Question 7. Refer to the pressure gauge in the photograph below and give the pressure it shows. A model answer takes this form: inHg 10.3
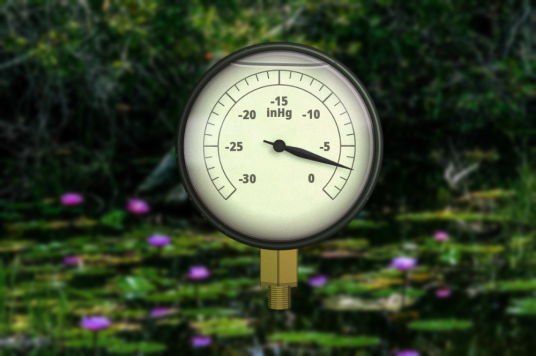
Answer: inHg -3
